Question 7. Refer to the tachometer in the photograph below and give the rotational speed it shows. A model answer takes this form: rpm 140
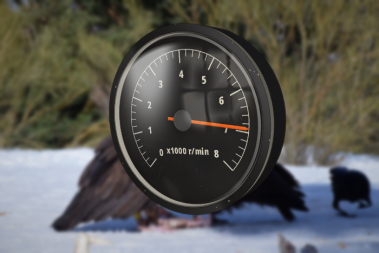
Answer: rpm 6900
